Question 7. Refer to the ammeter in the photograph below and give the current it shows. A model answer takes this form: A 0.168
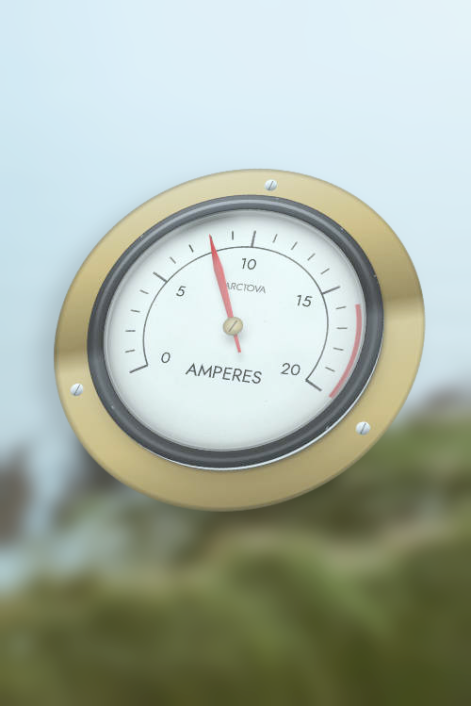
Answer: A 8
